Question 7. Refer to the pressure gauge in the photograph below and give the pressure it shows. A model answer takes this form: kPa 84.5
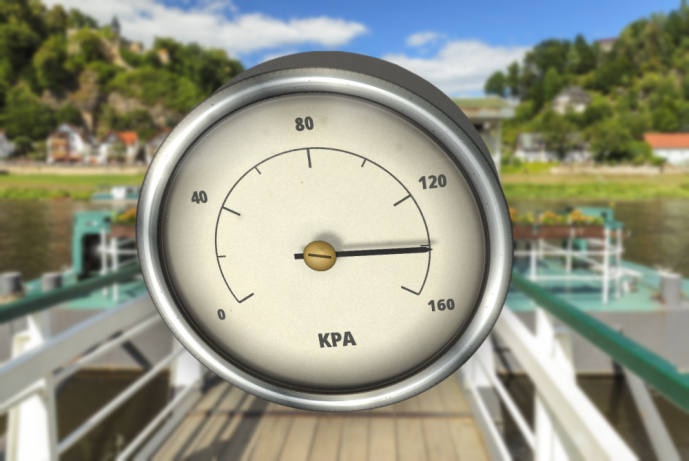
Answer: kPa 140
